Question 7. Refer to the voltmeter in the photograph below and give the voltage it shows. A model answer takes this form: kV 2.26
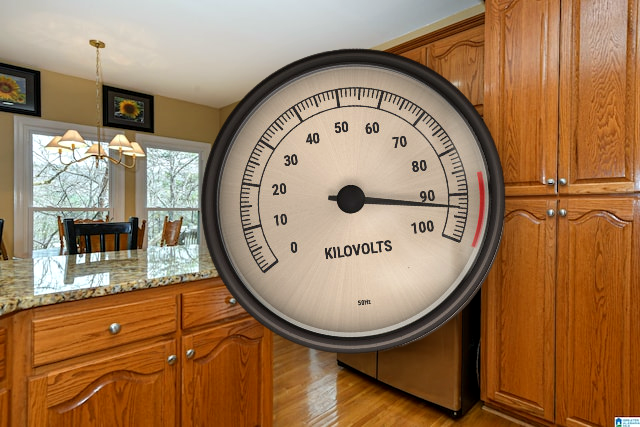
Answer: kV 93
